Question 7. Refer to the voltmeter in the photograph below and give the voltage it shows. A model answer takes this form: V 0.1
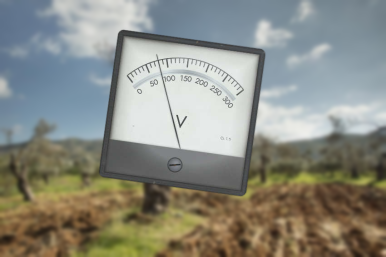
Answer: V 80
